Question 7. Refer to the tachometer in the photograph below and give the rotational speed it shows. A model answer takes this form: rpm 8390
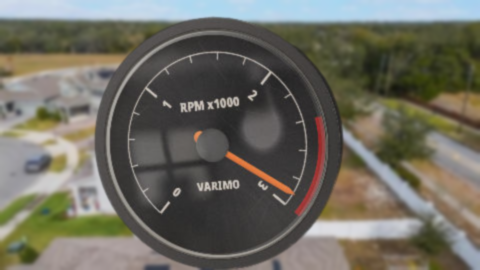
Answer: rpm 2900
